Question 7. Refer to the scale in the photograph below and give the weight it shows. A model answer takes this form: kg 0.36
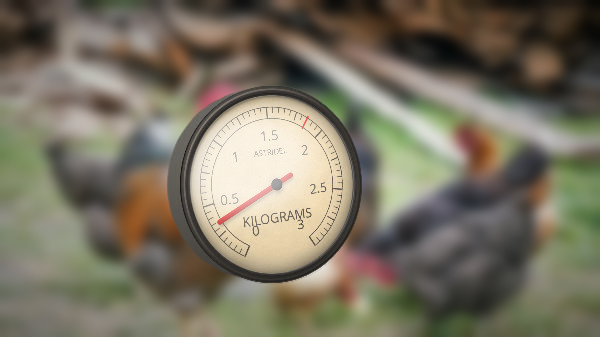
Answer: kg 0.35
